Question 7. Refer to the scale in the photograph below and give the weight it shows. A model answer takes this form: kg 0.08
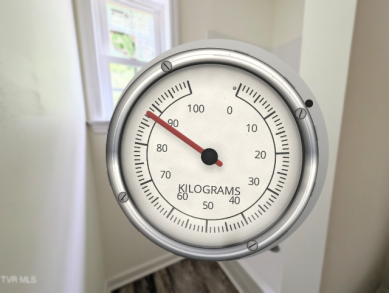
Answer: kg 88
